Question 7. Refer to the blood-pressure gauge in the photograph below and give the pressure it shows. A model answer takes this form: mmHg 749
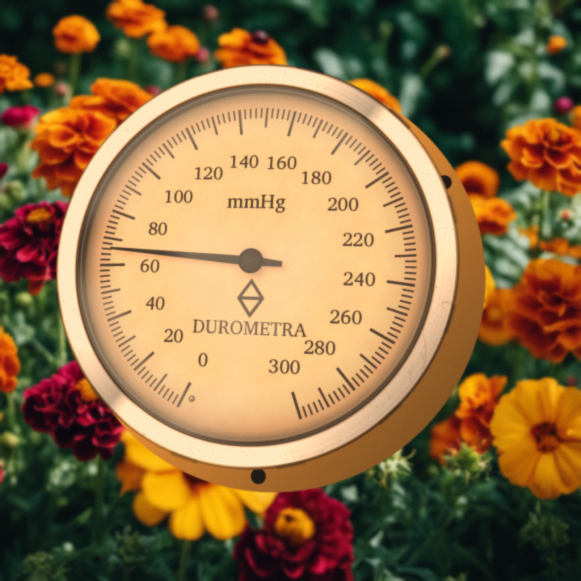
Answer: mmHg 66
